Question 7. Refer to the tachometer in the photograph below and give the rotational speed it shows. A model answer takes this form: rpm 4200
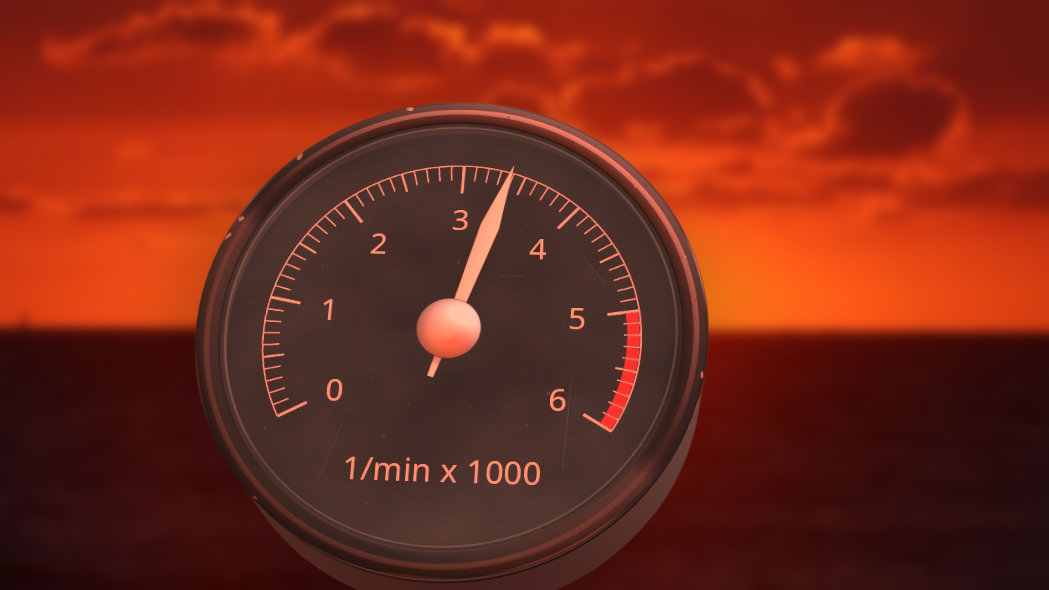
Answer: rpm 3400
